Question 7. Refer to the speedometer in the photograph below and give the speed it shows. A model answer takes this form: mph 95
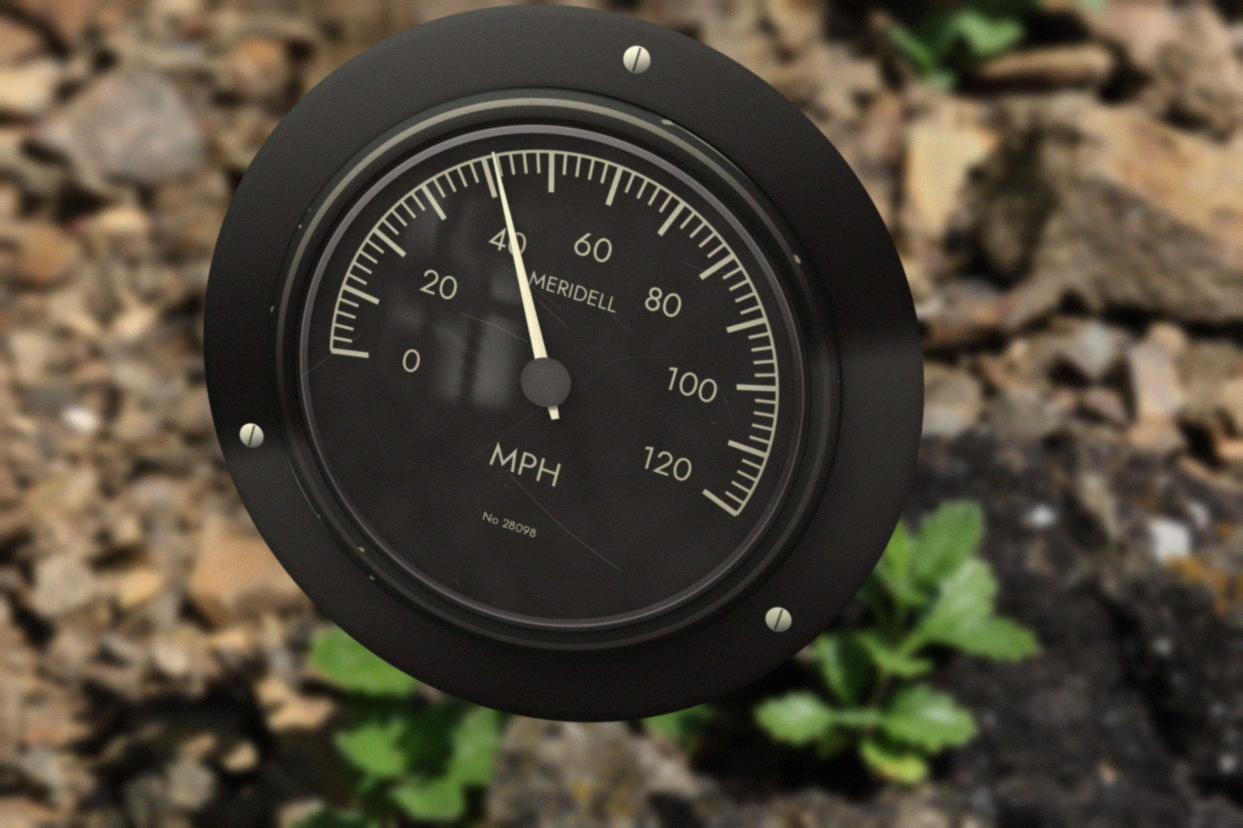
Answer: mph 42
